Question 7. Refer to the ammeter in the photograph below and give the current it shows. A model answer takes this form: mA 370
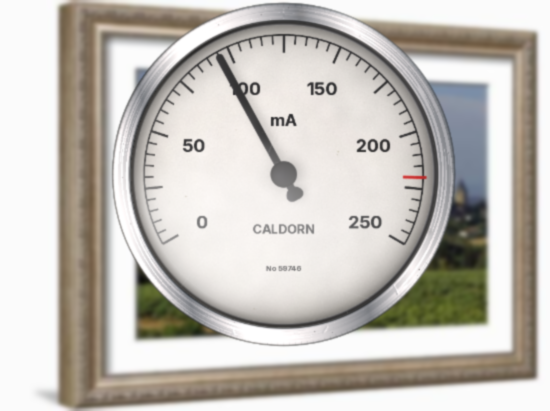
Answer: mA 95
